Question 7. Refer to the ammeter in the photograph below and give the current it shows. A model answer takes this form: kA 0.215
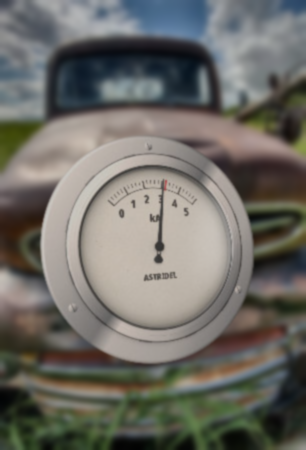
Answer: kA 3
